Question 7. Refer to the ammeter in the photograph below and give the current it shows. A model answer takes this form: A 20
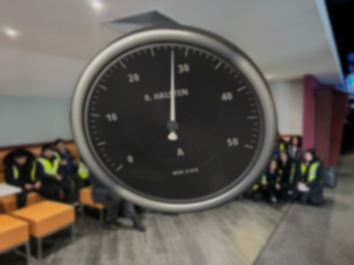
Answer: A 28
